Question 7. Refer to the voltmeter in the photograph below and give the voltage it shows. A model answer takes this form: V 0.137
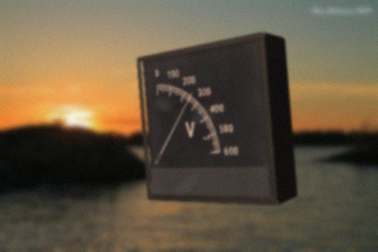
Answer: V 250
